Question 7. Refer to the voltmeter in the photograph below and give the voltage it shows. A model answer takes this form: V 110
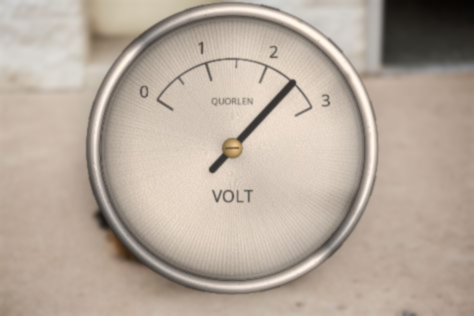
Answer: V 2.5
